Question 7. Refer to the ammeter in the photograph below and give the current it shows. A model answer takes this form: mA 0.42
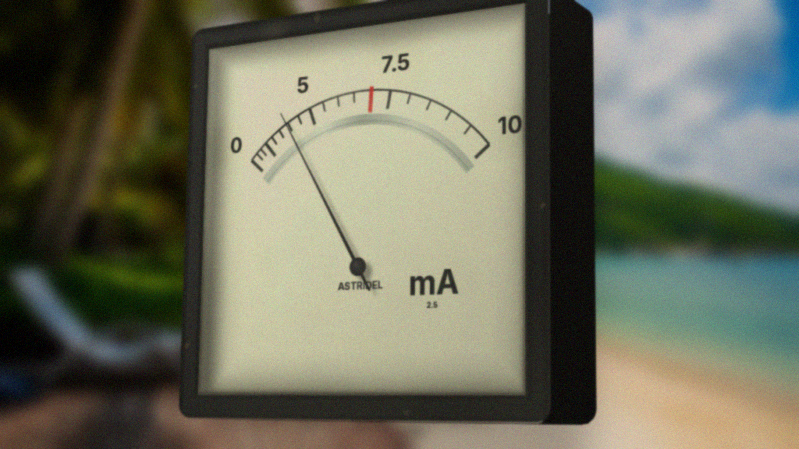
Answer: mA 4
